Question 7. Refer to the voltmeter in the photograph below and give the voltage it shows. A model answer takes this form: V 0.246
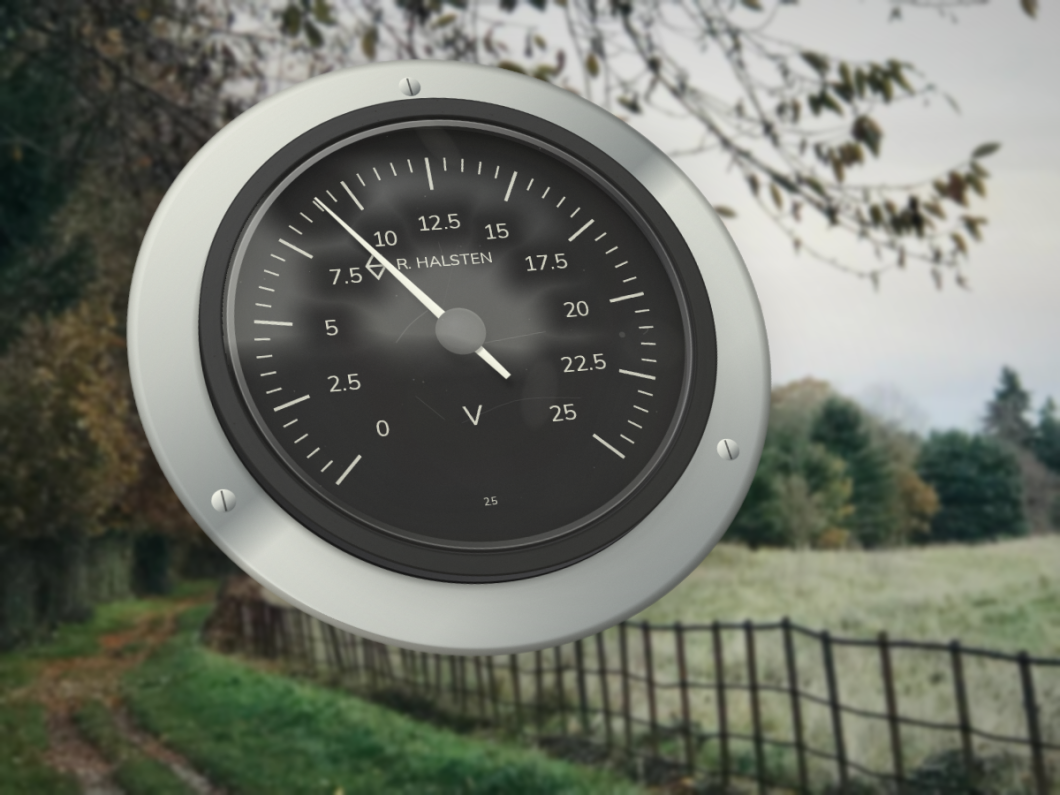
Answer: V 9
